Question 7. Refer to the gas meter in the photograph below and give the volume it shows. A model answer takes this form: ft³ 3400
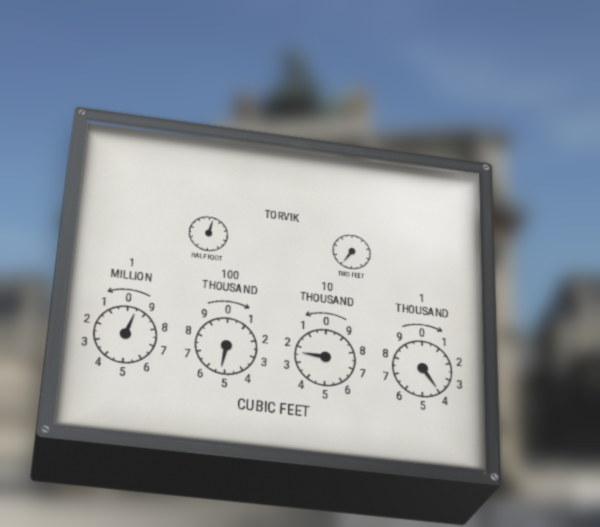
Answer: ft³ 952400
